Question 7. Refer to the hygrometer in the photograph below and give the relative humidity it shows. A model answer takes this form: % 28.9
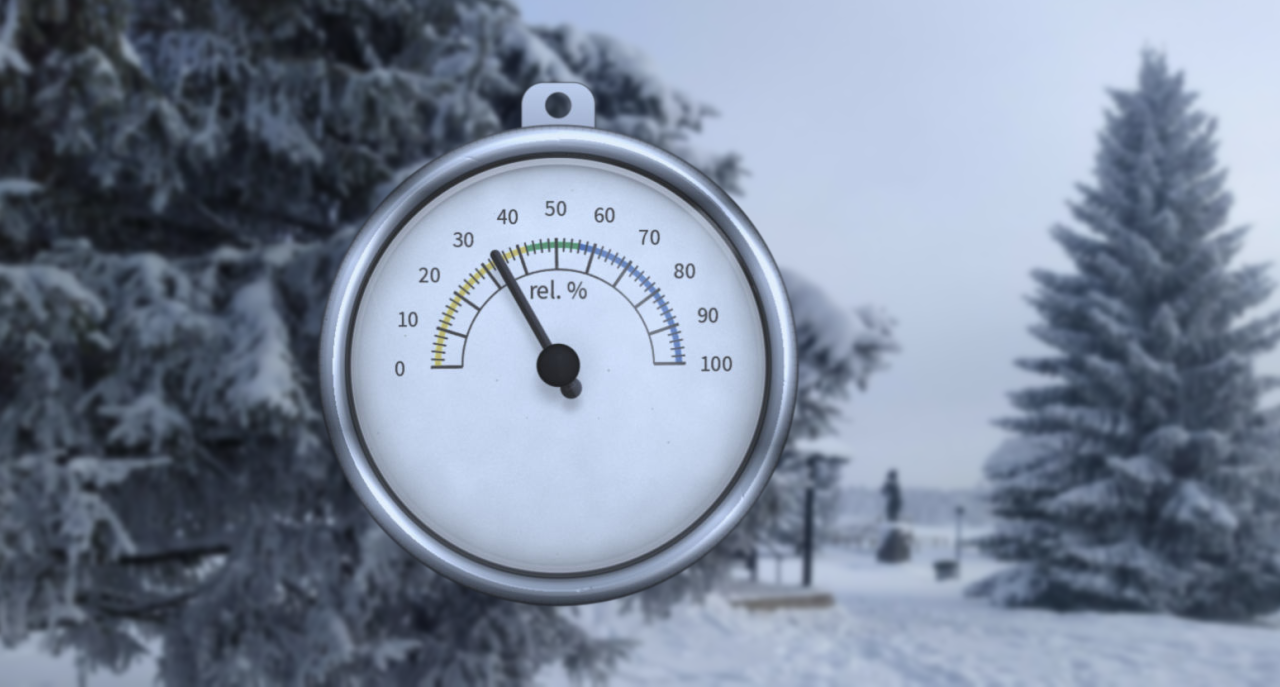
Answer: % 34
